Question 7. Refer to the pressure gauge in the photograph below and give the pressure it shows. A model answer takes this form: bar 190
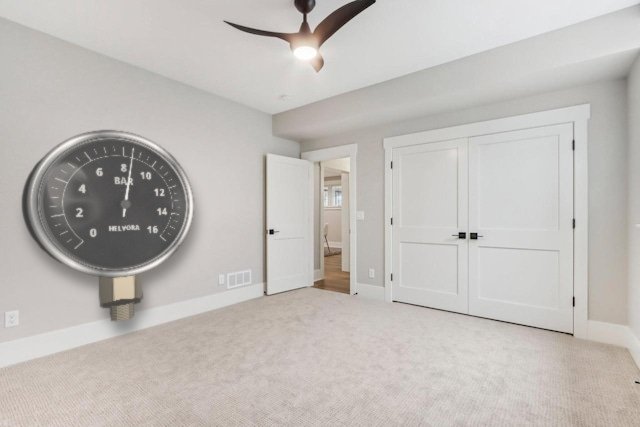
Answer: bar 8.5
